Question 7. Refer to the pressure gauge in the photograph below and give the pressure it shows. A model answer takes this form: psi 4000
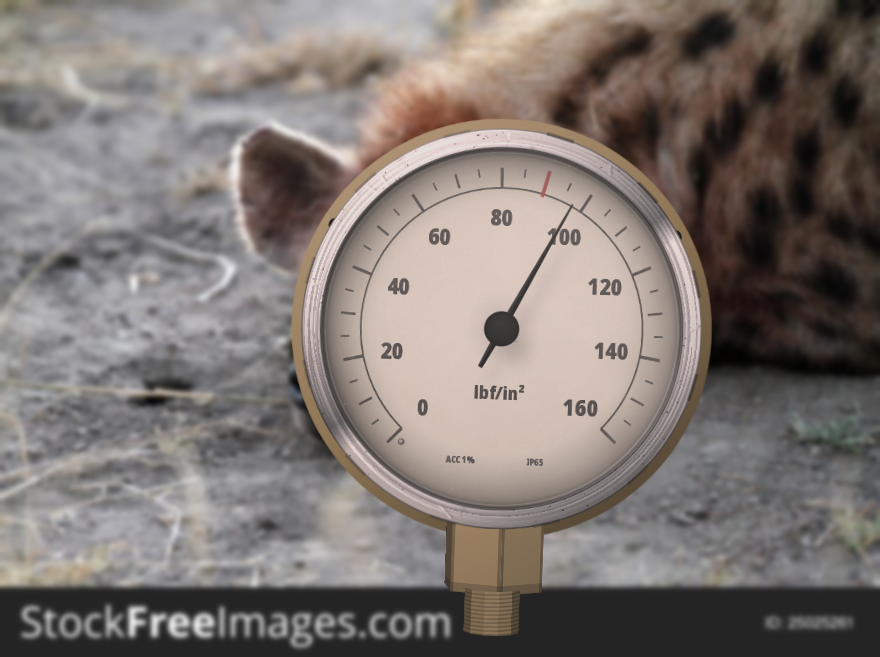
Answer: psi 97.5
